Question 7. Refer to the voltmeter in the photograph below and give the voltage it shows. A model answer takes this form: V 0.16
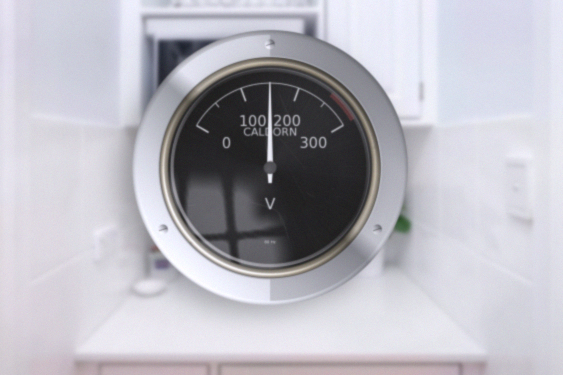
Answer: V 150
